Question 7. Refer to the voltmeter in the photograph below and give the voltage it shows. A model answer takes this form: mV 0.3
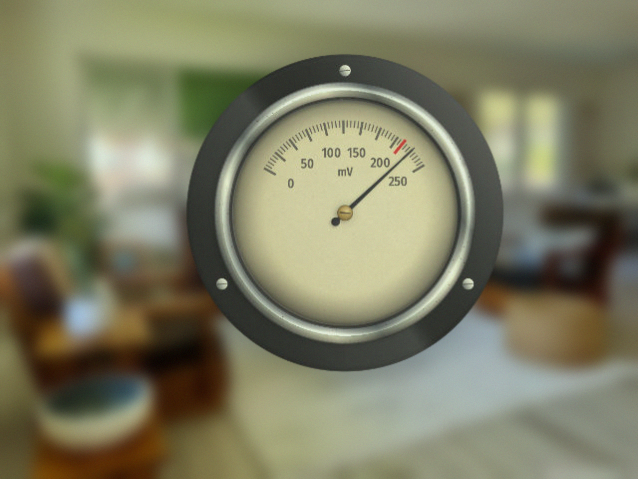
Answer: mV 225
